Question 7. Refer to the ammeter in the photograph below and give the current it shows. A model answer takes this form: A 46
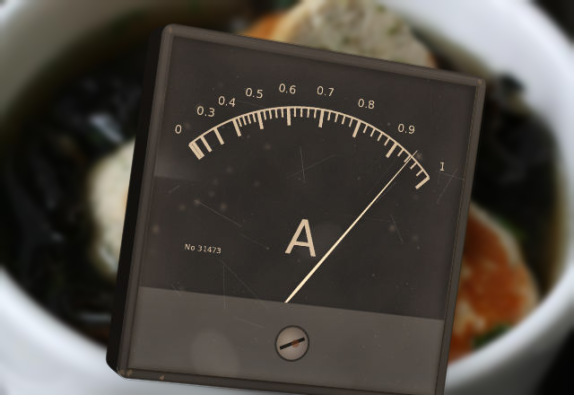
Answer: A 0.94
